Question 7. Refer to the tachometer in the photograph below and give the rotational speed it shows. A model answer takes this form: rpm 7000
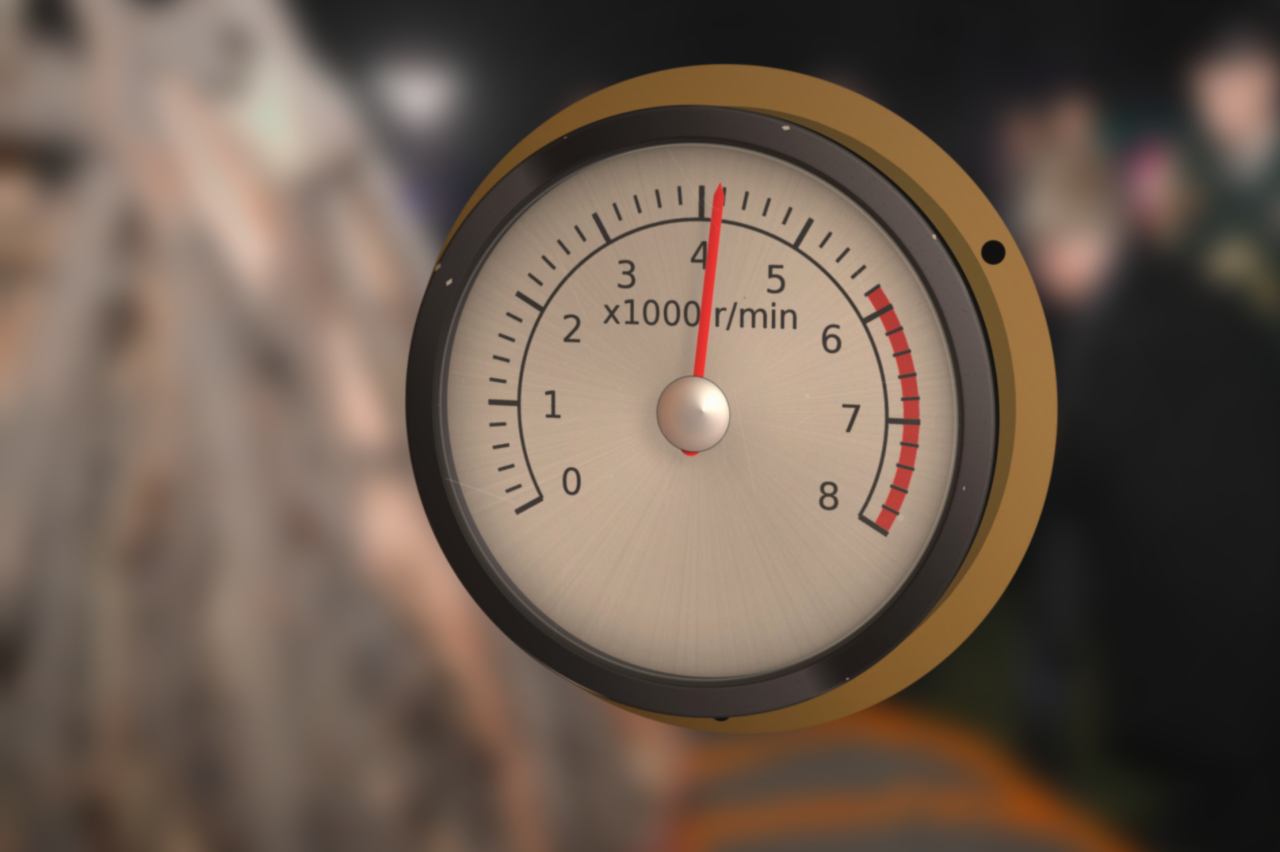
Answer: rpm 4200
